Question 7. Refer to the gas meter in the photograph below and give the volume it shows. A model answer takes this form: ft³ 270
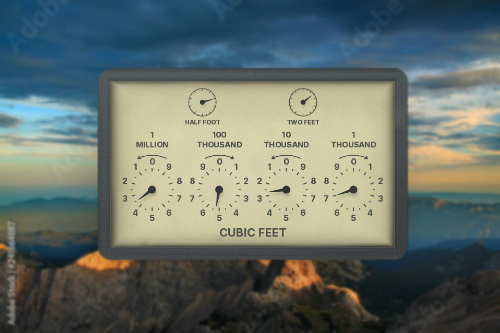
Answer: ft³ 352700
